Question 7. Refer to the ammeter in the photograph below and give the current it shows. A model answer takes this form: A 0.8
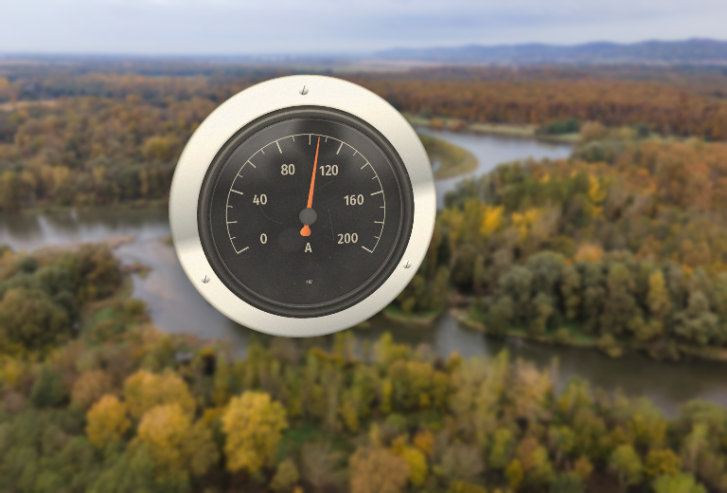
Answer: A 105
